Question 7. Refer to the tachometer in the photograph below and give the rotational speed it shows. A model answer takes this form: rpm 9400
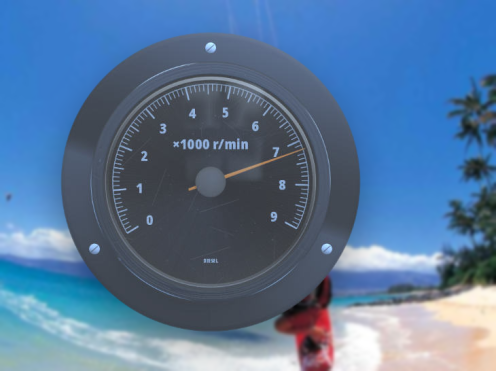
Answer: rpm 7200
